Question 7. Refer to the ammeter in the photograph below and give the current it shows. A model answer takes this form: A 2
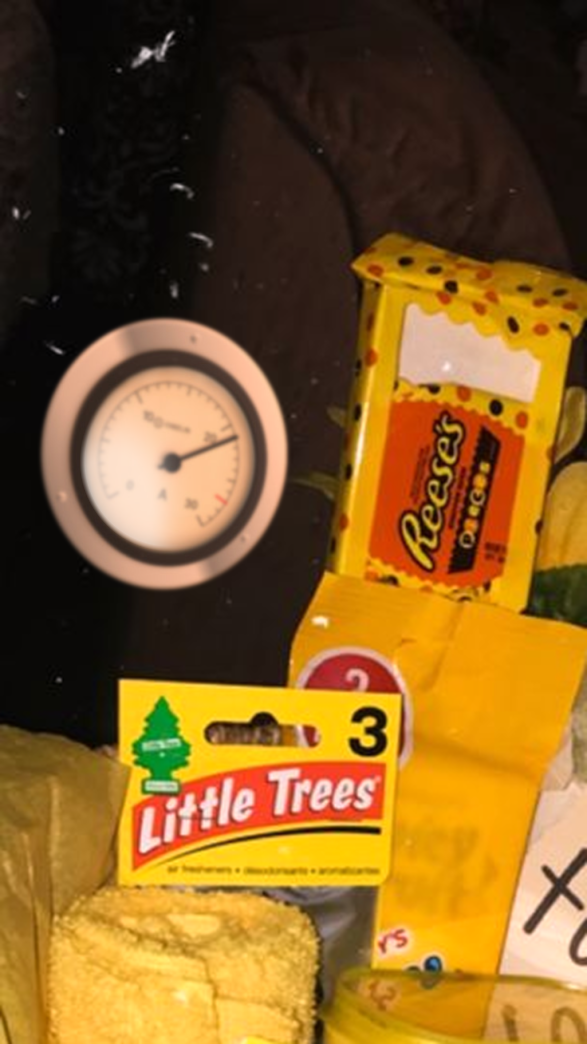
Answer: A 21
